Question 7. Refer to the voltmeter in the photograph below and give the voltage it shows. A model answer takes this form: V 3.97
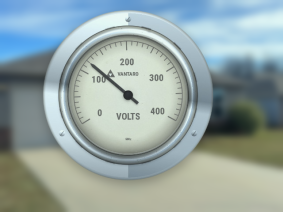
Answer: V 120
